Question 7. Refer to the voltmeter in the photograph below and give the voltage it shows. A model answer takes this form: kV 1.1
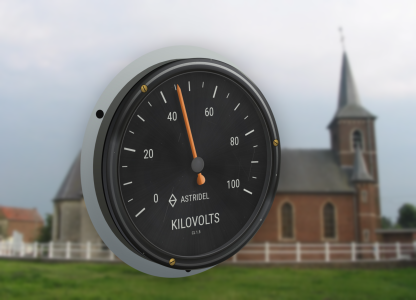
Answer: kV 45
